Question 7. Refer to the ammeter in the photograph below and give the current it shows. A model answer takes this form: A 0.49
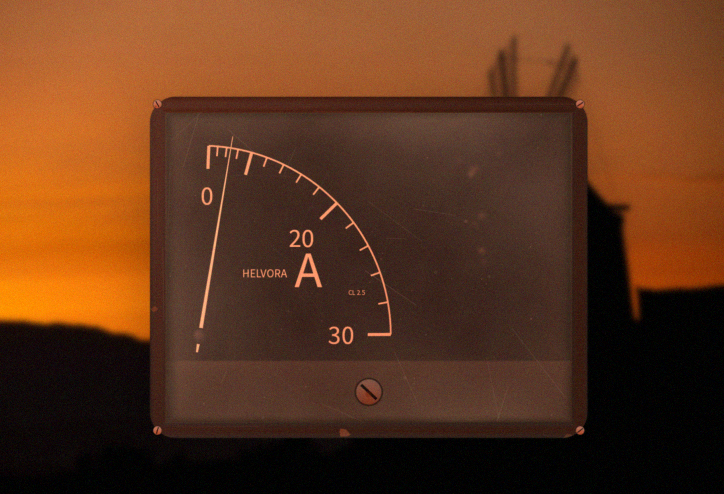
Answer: A 7
